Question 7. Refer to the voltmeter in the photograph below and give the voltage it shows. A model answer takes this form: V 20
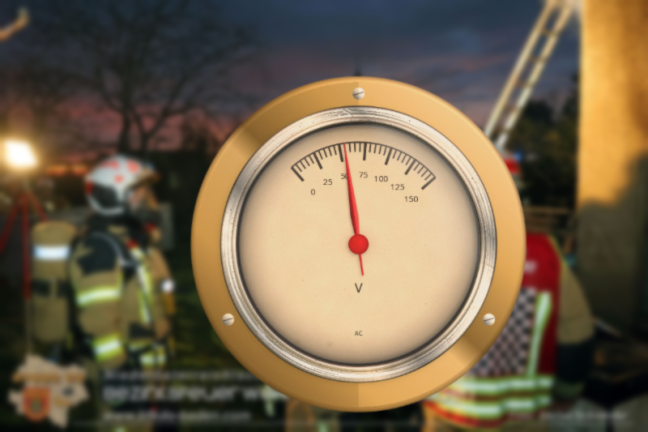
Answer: V 55
